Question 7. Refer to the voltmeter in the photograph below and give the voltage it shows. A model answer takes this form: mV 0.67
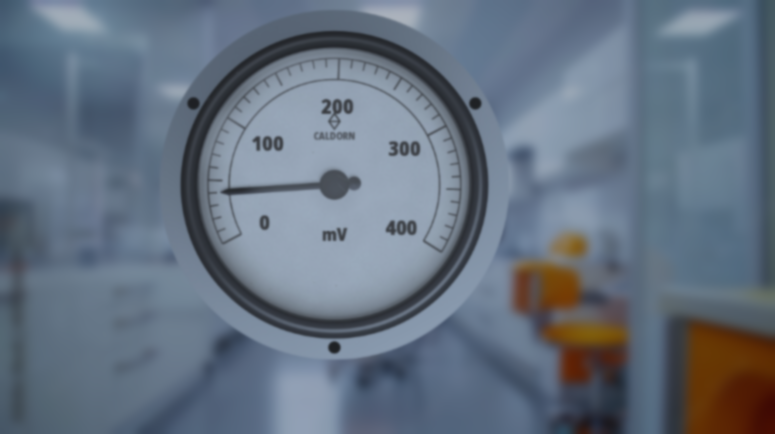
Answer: mV 40
